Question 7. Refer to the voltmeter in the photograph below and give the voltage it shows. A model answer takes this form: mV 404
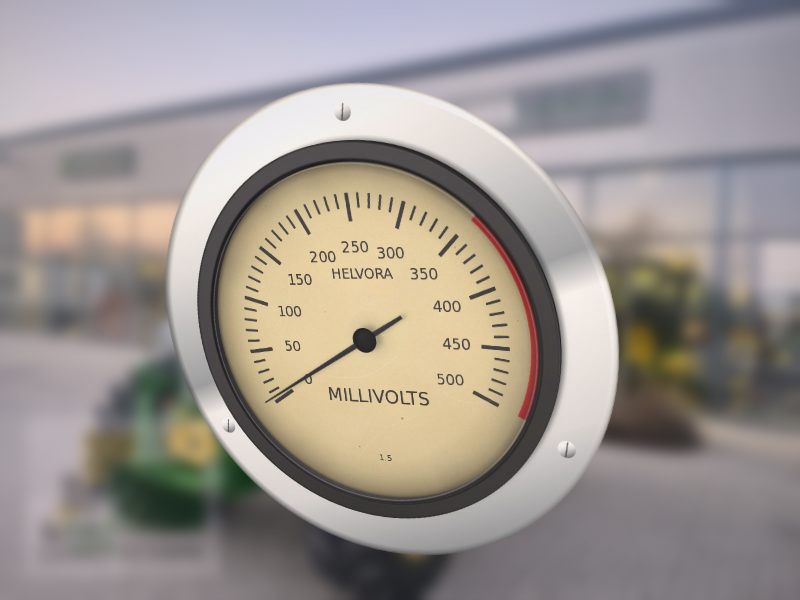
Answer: mV 5
